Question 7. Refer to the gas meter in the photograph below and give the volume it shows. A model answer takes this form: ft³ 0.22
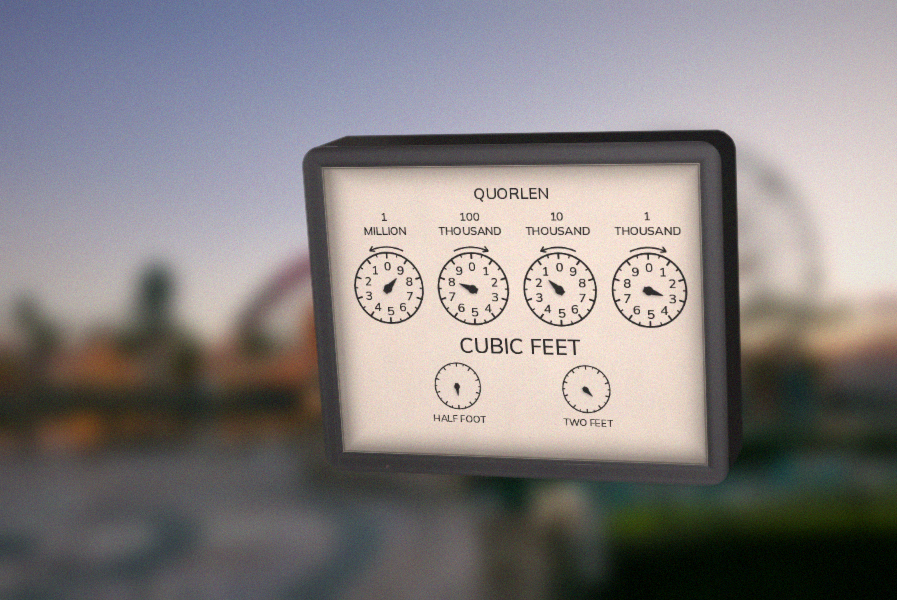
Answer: ft³ 881300
